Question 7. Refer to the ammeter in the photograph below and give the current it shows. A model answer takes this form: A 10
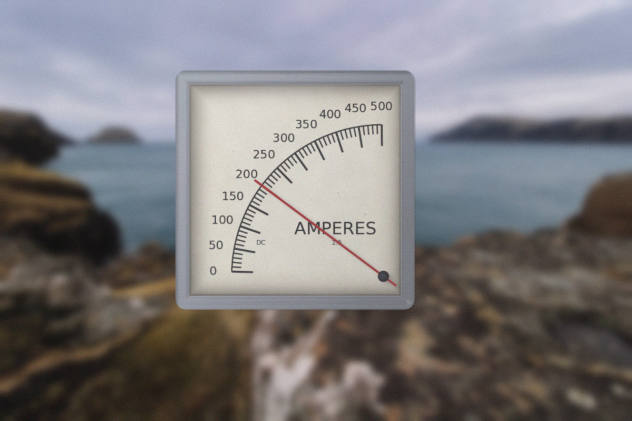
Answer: A 200
